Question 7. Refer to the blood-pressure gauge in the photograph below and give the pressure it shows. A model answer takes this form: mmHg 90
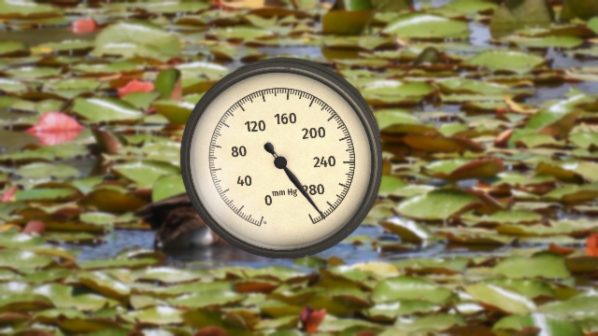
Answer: mmHg 290
